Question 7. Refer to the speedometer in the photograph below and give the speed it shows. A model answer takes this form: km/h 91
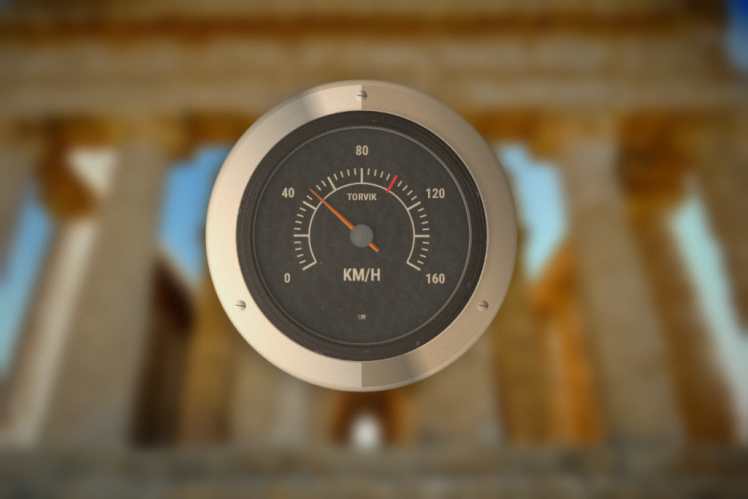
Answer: km/h 48
